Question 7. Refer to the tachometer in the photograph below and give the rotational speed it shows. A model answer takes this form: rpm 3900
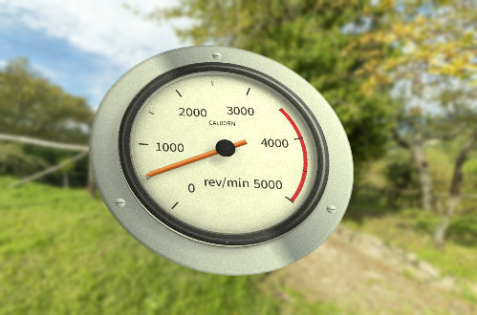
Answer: rpm 500
